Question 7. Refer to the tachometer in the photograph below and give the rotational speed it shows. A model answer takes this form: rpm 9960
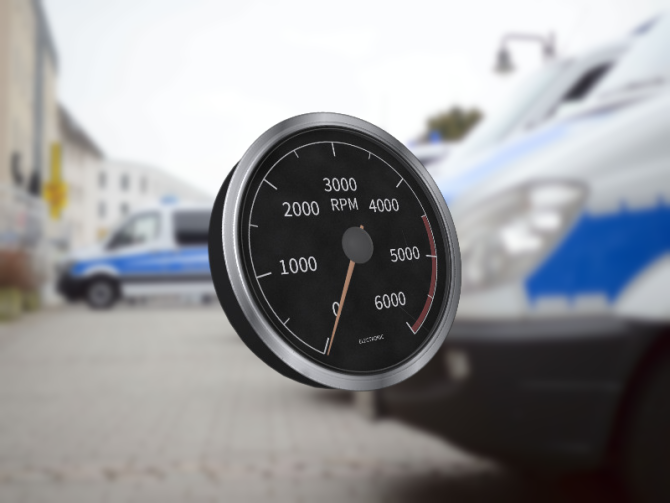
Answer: rpm 0
